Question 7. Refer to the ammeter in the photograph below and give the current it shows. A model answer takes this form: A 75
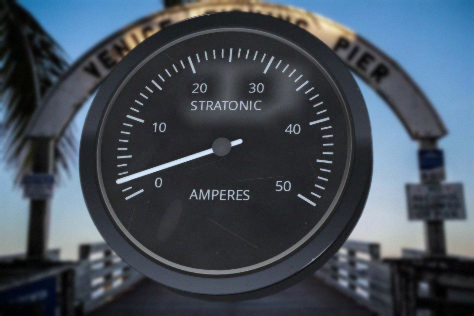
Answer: A 2
